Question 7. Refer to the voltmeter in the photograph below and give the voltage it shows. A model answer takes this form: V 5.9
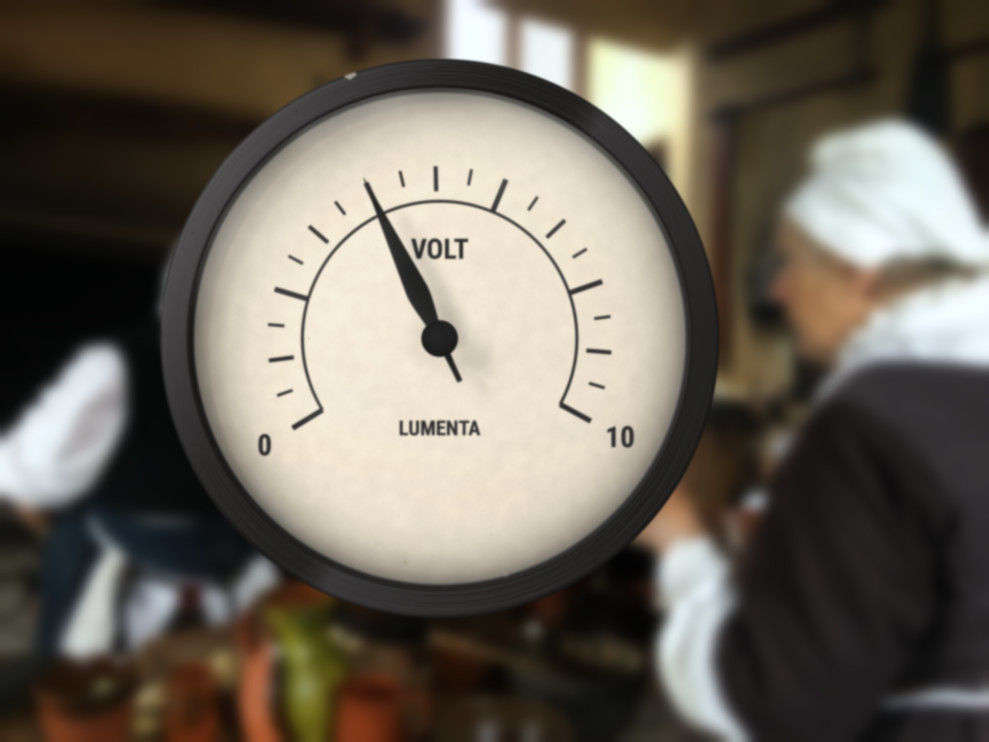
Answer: V 4
